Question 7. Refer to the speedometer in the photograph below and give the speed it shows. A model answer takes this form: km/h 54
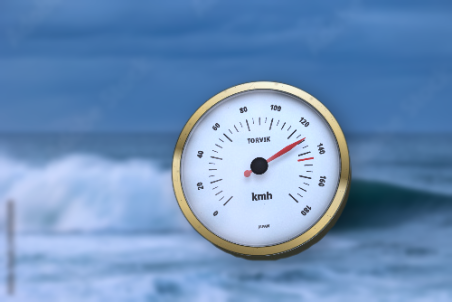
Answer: km/h 130
